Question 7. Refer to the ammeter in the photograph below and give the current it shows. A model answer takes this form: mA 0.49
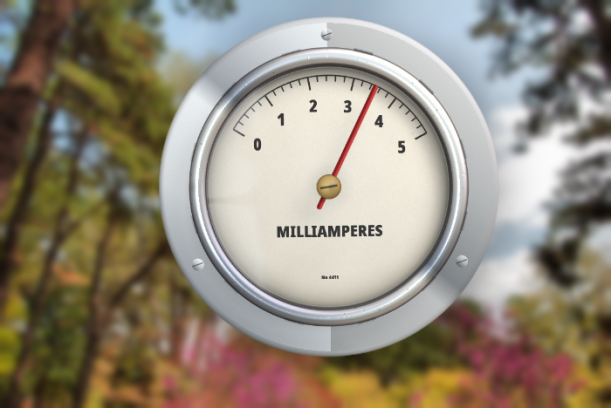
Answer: mA 3.5
